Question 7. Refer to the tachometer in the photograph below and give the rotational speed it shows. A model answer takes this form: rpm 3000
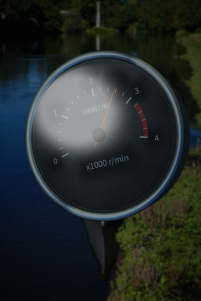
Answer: rpm 2600
